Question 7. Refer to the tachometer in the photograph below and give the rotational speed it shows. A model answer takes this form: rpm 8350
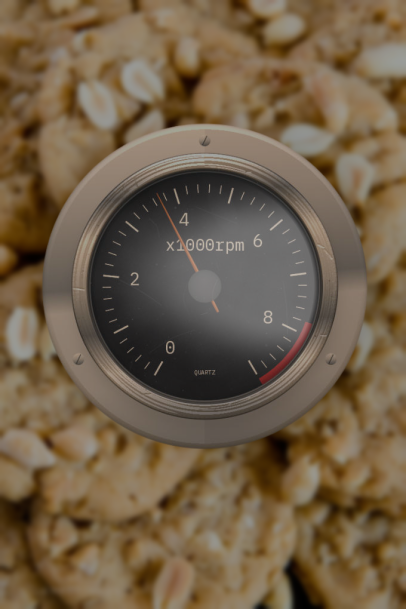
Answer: rpm 3700
